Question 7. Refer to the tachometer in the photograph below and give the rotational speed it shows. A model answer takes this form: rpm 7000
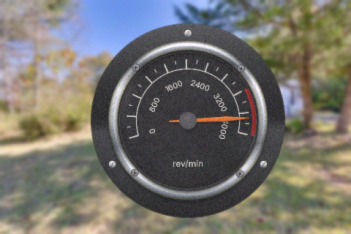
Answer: rpm 3700
